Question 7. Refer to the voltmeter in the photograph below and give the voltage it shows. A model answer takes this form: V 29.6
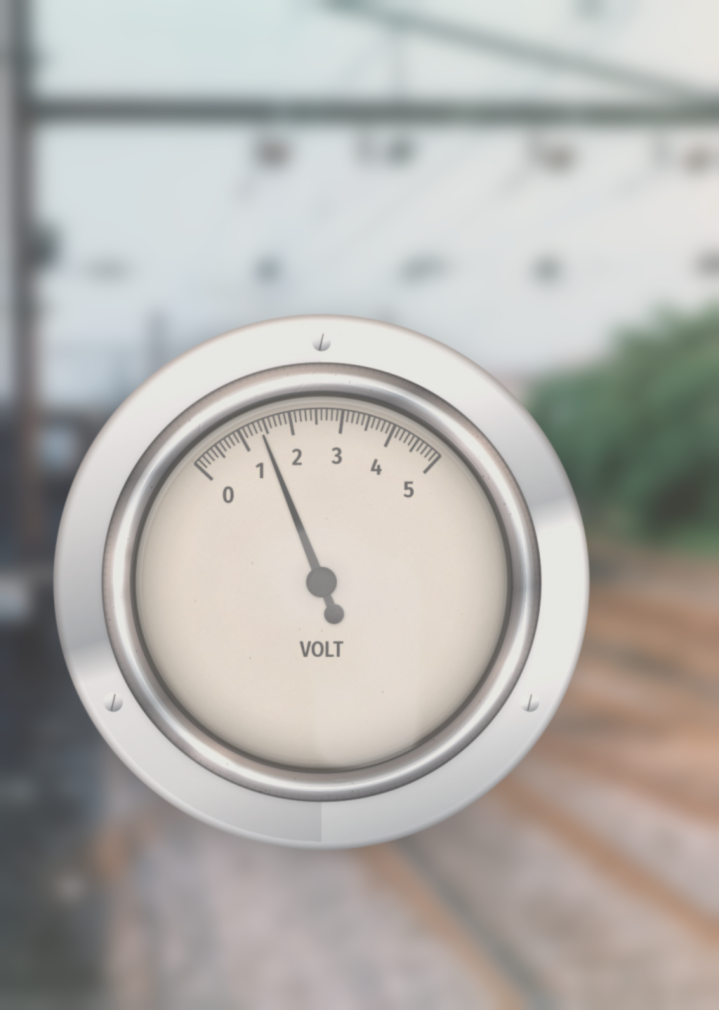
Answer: V 1.4
